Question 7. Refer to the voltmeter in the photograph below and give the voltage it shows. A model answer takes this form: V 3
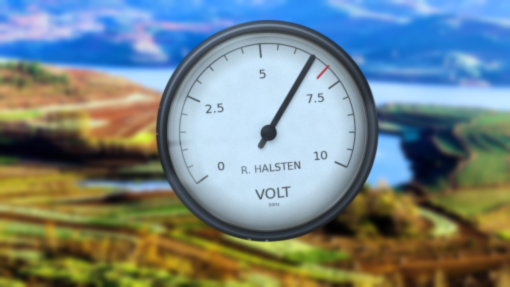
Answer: V 6.5
